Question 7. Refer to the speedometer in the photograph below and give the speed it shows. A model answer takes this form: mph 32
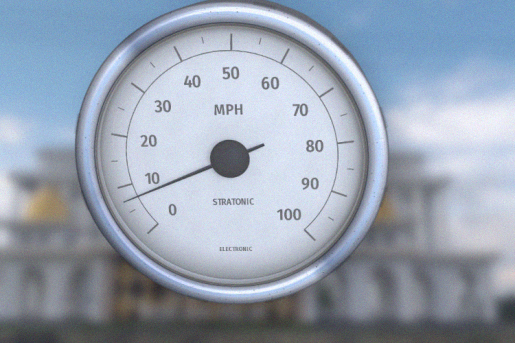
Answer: mph 7.5
